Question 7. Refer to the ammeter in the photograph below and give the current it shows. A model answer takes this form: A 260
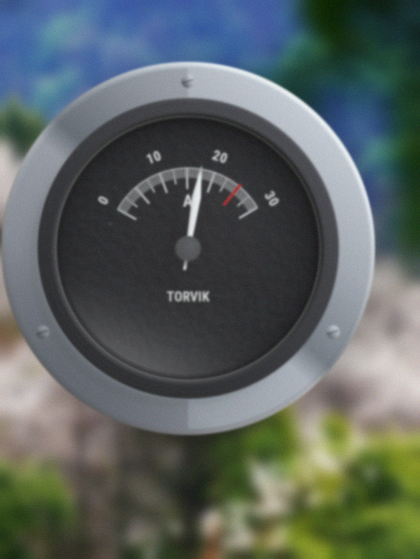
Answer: A 17.5
